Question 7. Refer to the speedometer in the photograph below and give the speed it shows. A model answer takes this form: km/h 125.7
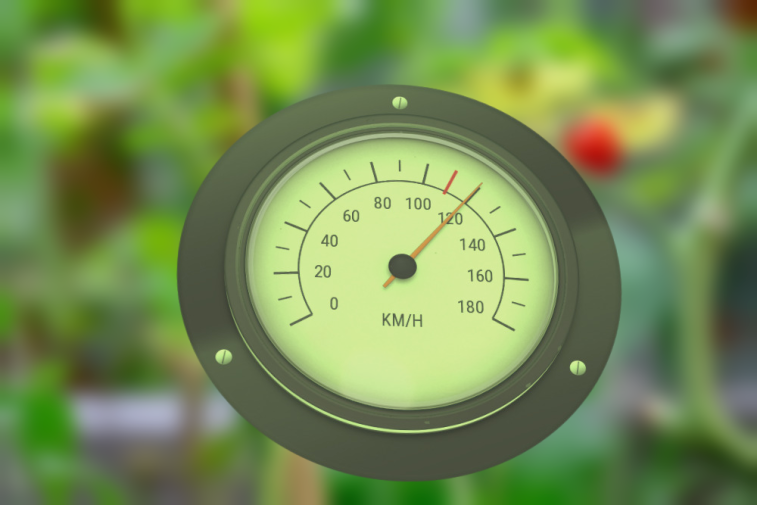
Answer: km/h 120
